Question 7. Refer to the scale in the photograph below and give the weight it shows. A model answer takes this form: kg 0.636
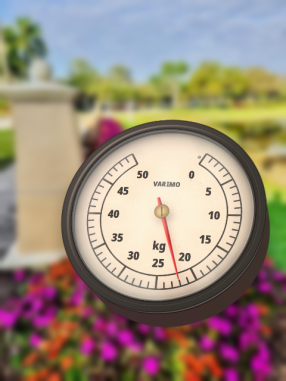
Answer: kg 22
